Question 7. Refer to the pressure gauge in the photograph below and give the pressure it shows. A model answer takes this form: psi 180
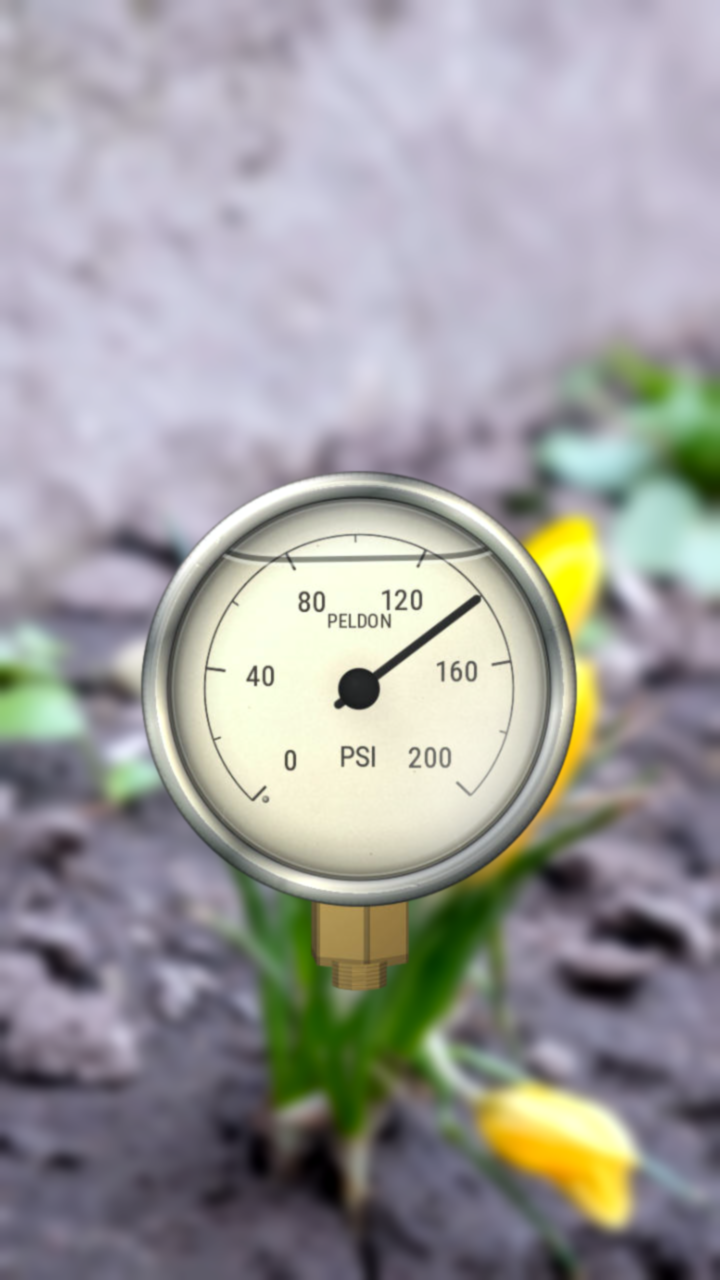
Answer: psi 140
